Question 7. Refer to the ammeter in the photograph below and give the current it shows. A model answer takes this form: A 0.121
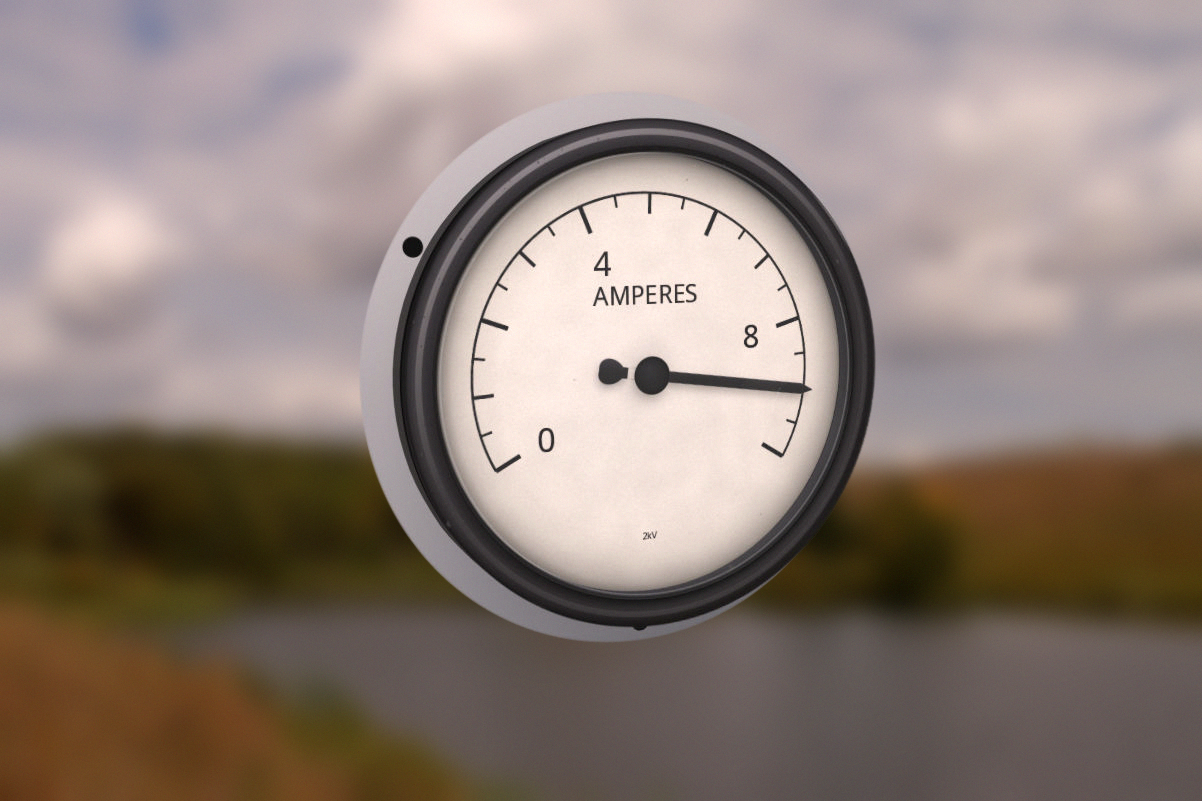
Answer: A 9
